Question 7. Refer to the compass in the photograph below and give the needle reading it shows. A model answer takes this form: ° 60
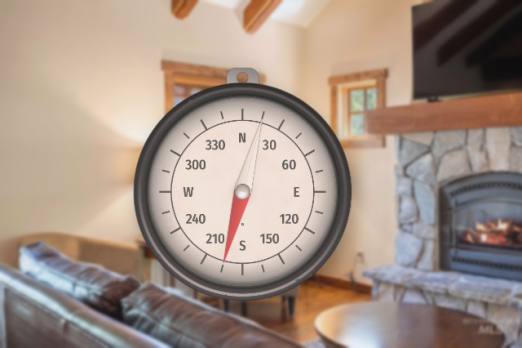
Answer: ° 195
